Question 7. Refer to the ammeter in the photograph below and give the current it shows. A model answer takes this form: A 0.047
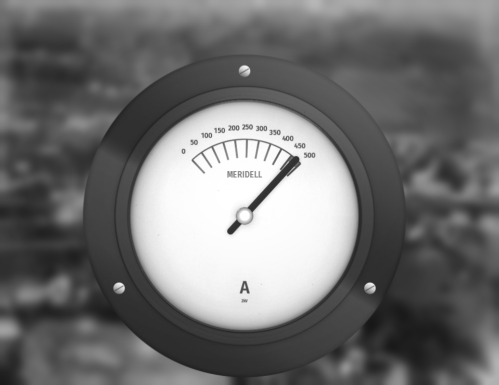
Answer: A 475
